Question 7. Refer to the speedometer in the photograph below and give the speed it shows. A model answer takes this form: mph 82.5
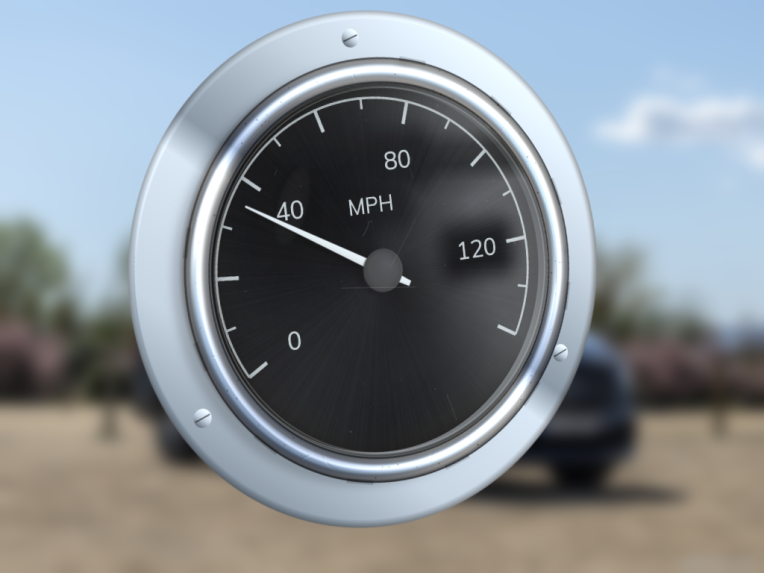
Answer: mph 35
